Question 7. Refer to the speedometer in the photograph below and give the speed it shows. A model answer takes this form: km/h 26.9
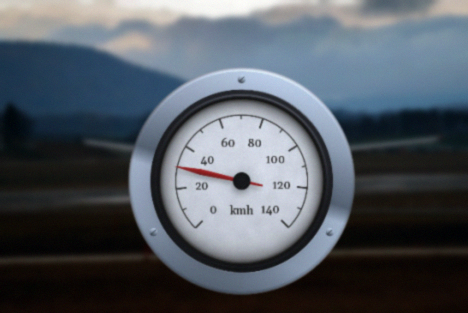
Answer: km/h 30
